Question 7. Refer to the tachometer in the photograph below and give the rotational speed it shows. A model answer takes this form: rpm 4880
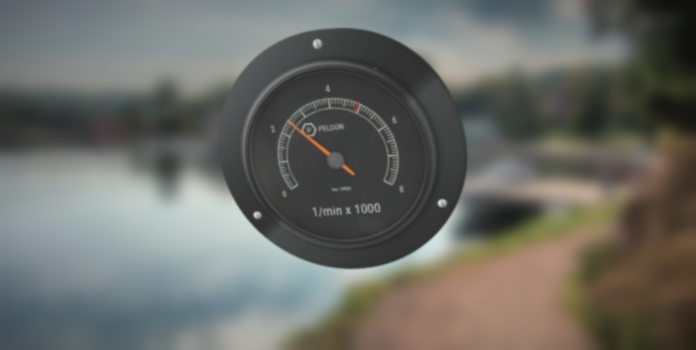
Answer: rpm 2500
